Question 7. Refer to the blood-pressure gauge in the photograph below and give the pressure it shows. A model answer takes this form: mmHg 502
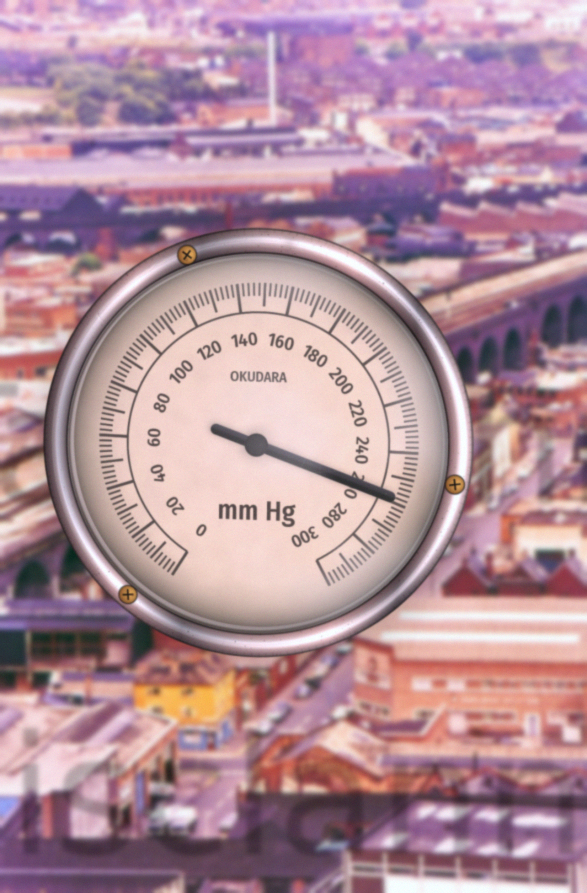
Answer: mmHg 258
